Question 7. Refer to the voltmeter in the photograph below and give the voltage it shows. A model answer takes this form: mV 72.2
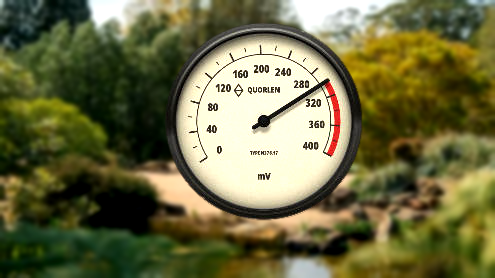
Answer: mV 300
